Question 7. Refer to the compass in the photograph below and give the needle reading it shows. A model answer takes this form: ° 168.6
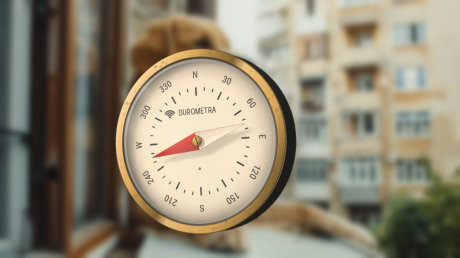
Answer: ° 255
